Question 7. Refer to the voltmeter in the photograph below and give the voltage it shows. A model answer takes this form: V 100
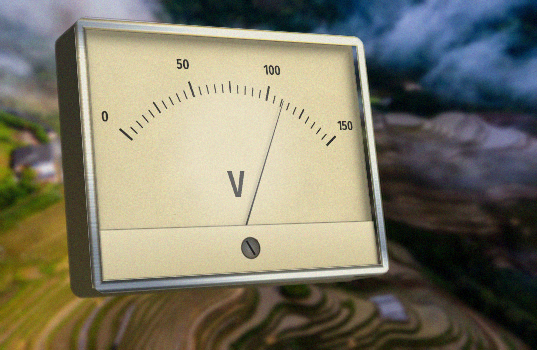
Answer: V 110
